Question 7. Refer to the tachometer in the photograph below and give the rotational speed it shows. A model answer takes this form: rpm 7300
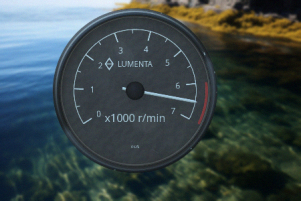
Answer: rpm 6500
